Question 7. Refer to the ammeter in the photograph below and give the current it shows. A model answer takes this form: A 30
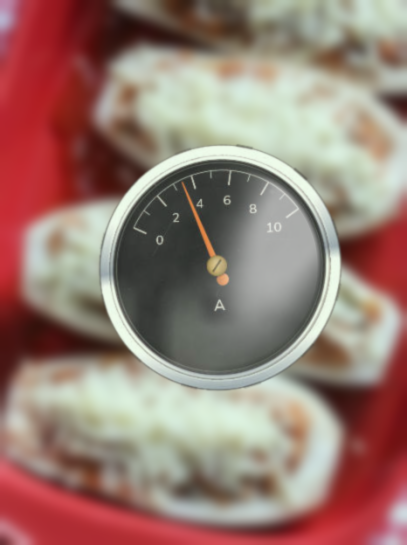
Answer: A 3.5
